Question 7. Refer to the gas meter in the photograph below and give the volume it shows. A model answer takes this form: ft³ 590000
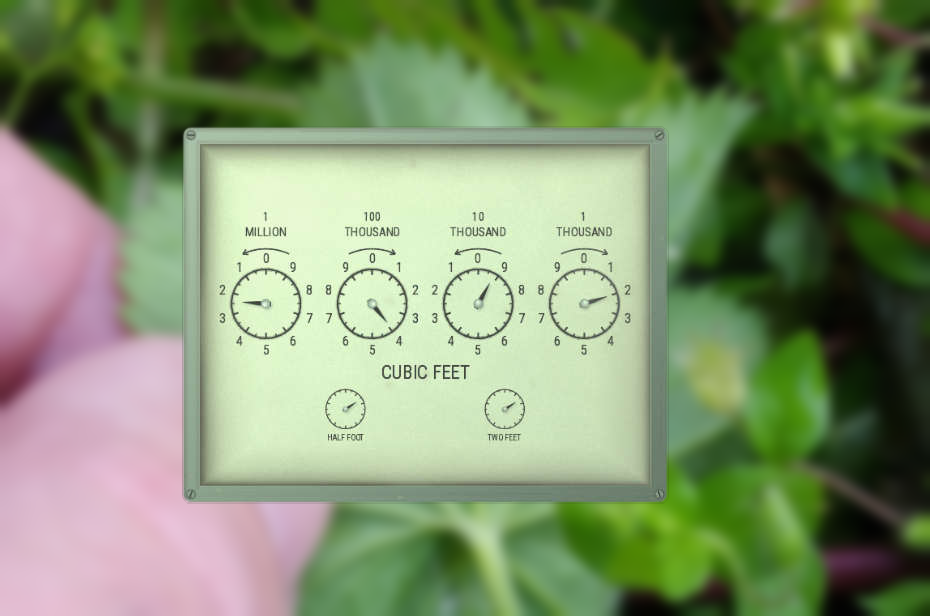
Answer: ft³ 239200
